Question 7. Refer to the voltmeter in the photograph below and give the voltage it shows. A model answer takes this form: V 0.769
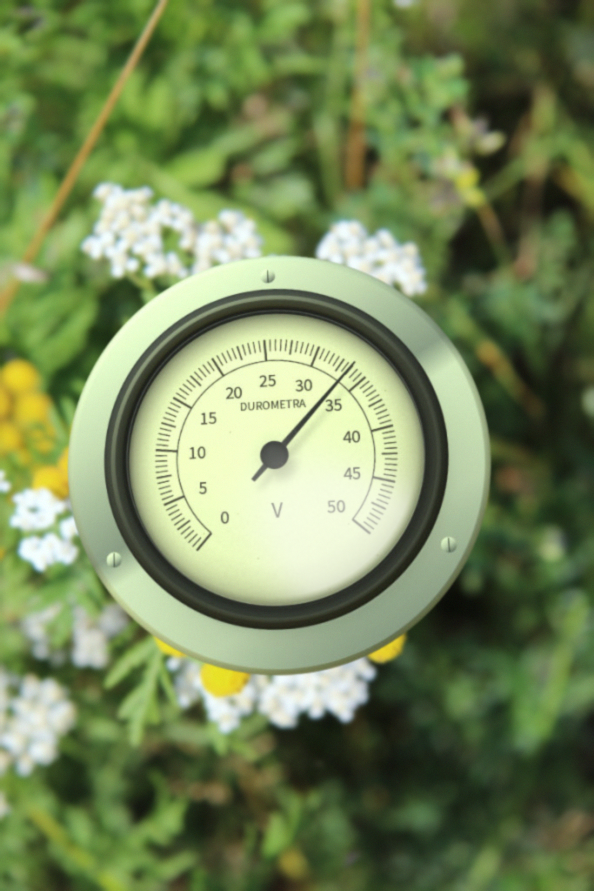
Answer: V 33.5
